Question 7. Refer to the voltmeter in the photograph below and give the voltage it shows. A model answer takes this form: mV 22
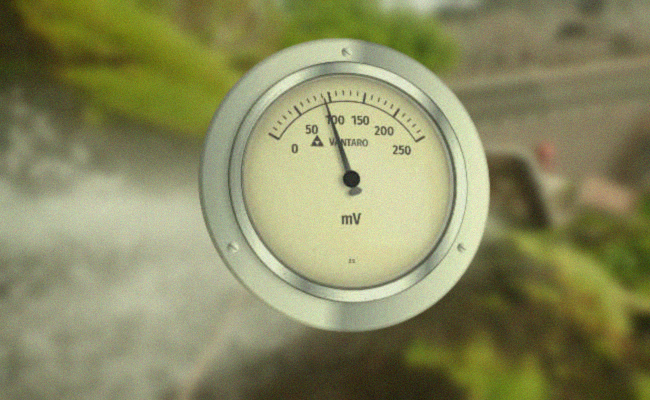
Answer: mV 90
